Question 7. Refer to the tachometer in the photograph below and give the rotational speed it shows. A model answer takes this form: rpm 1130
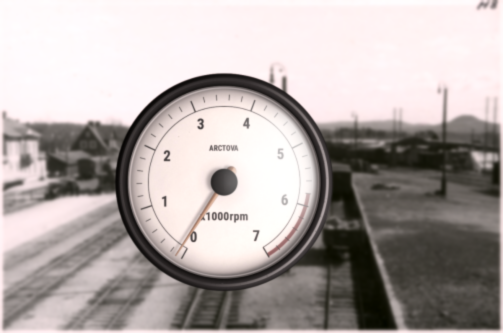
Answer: rpm 100
